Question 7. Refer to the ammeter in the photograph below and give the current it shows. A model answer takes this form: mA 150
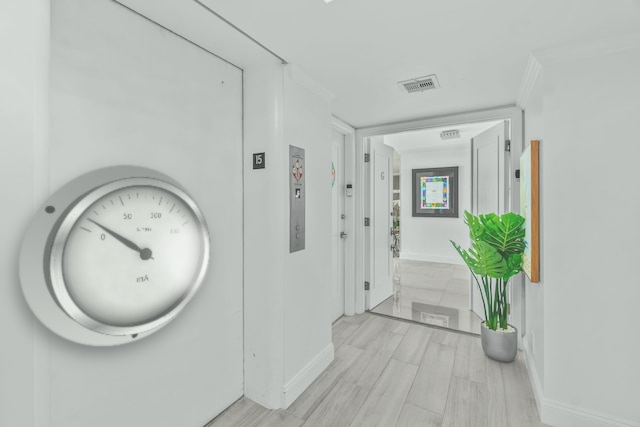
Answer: mA 10
